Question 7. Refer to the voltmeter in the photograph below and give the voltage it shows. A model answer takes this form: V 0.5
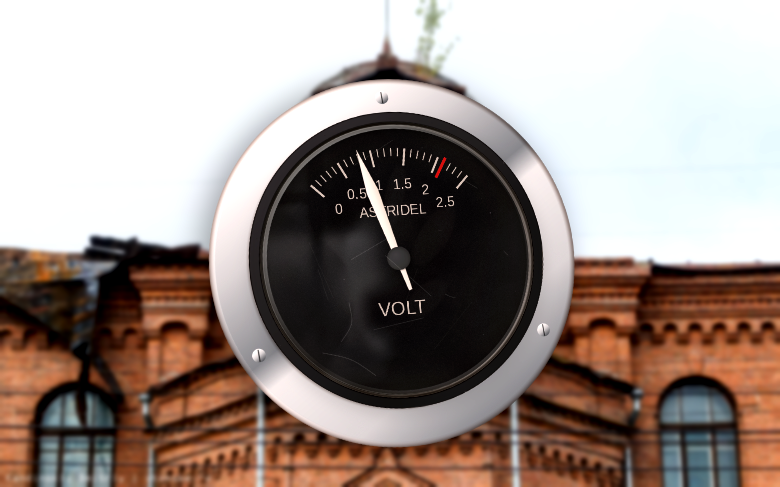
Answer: V 0.8
